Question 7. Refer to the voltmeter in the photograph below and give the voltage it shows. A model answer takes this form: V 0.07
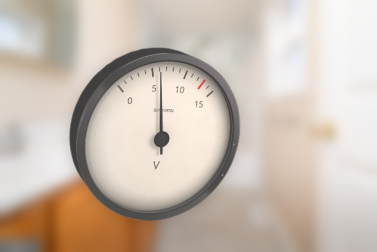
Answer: V 6
